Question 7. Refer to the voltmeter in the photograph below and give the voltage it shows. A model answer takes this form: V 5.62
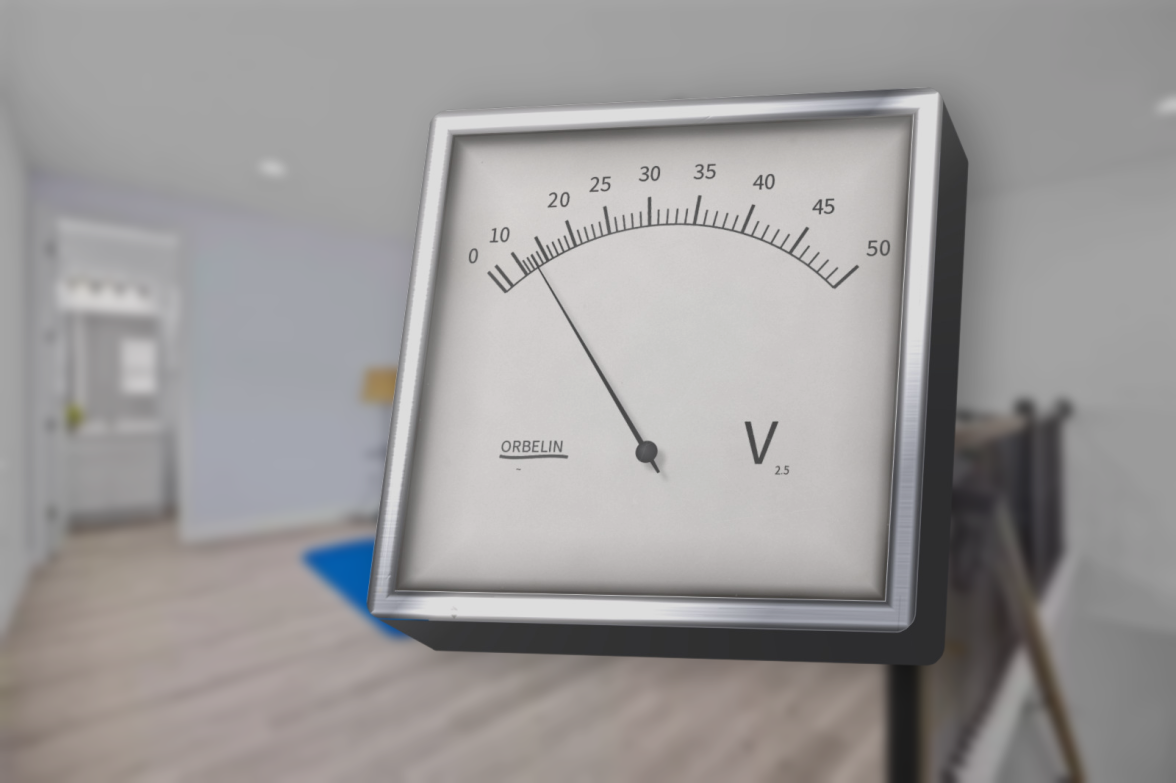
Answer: V 13
